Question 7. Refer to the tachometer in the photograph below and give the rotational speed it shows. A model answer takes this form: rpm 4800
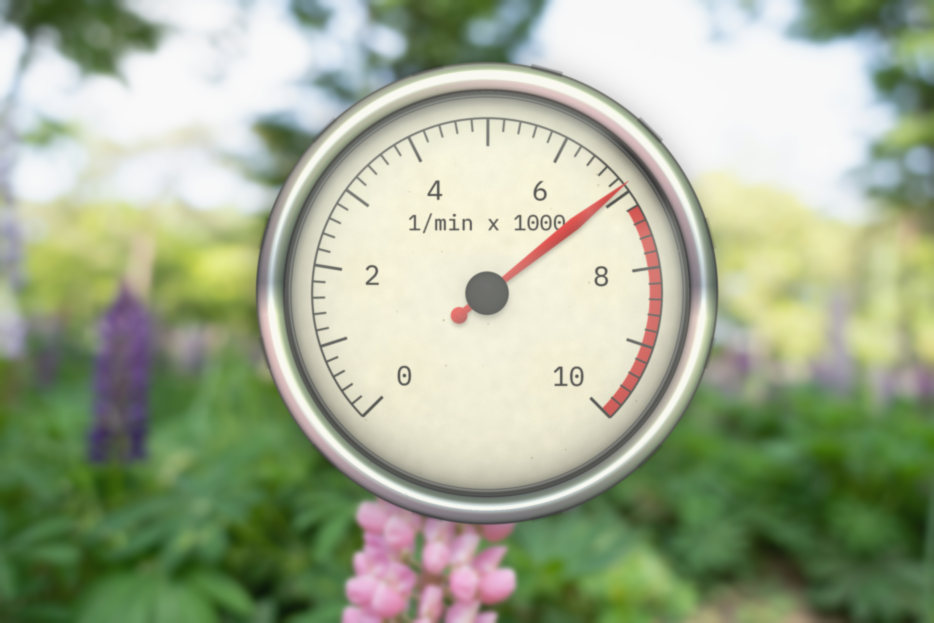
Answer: rpm 6900
